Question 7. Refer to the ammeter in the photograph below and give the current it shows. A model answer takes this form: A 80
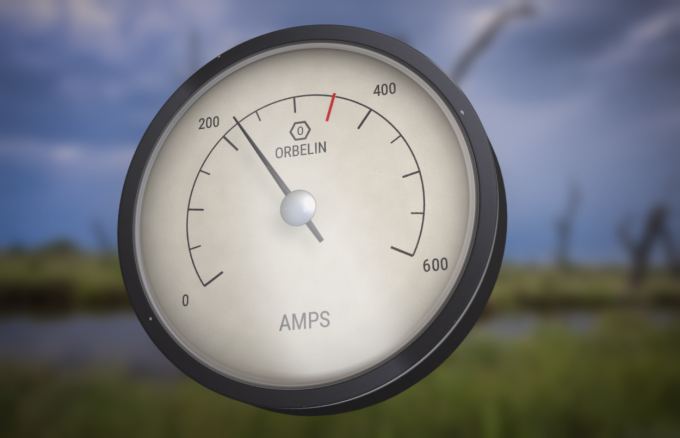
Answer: A 225
